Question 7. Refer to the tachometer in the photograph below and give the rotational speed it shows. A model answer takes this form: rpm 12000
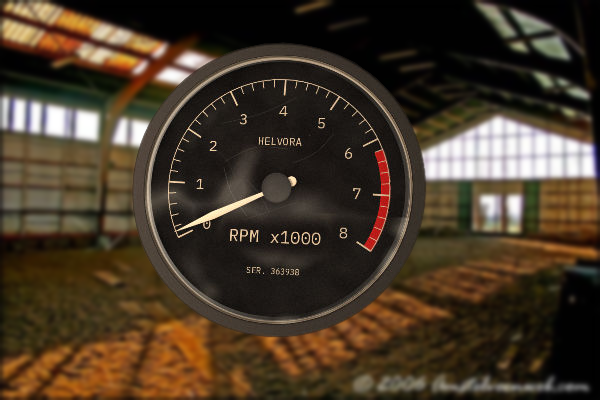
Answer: rpm 100
